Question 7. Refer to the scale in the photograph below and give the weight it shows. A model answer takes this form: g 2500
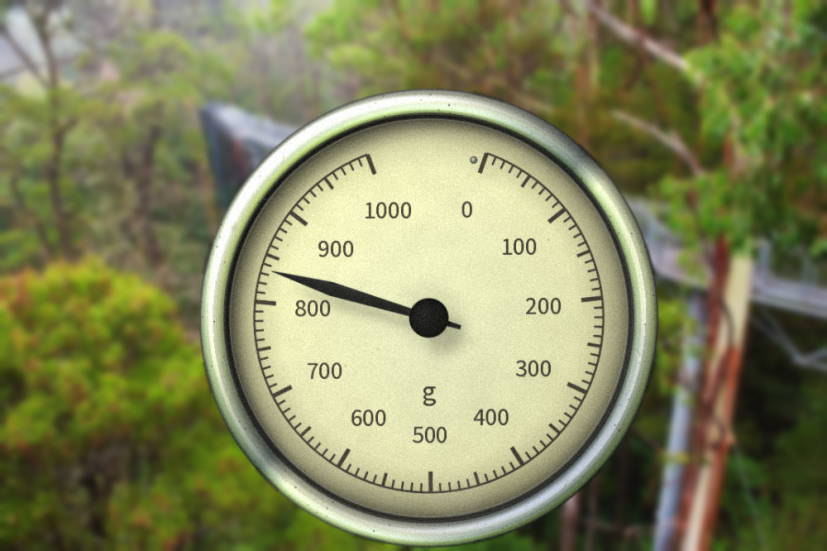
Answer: g 835
